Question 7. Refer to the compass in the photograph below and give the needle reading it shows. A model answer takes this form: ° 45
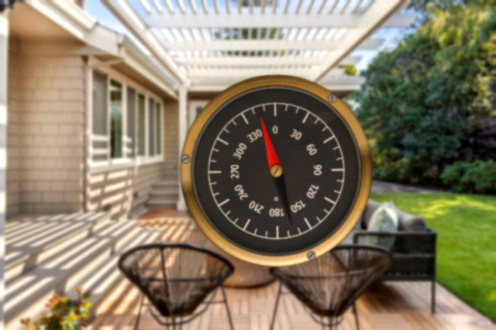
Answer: ° 345
